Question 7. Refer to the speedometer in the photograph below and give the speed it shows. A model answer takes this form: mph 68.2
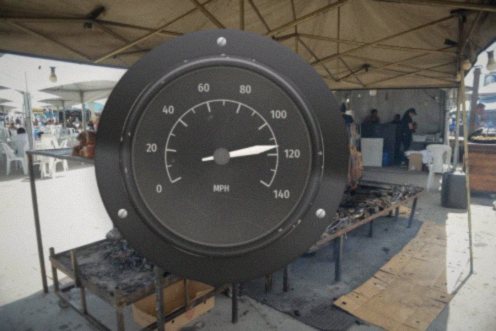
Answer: mph 115
